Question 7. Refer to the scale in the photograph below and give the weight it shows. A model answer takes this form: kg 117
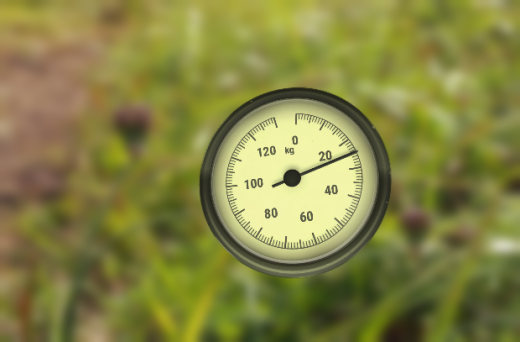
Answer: kg 25
